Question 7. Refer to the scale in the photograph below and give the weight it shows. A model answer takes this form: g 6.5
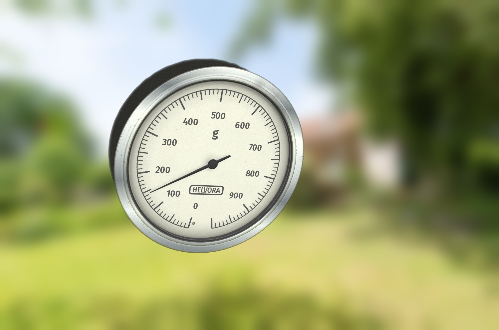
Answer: g 150
